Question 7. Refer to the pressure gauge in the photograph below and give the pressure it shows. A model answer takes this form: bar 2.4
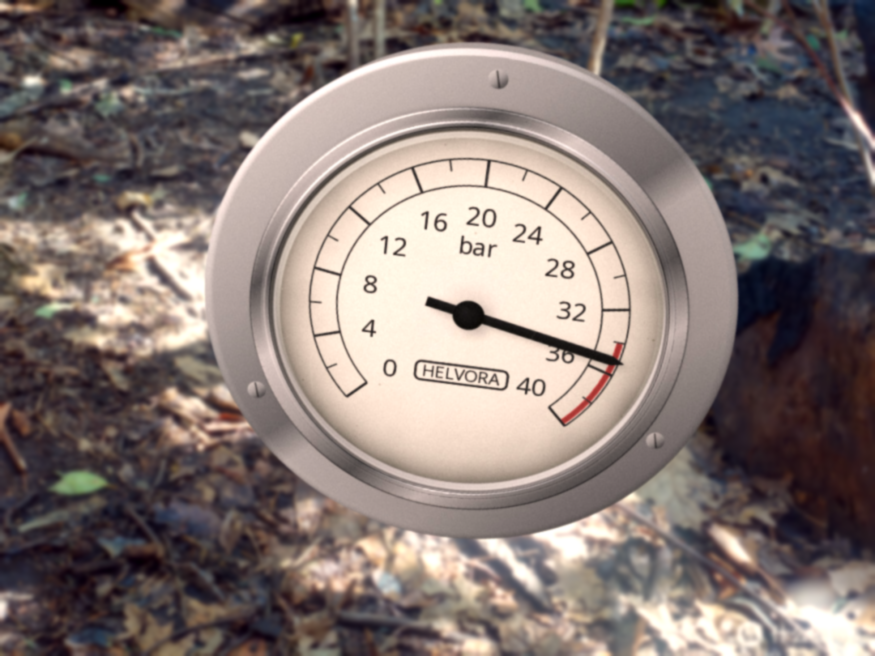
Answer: bar 35
